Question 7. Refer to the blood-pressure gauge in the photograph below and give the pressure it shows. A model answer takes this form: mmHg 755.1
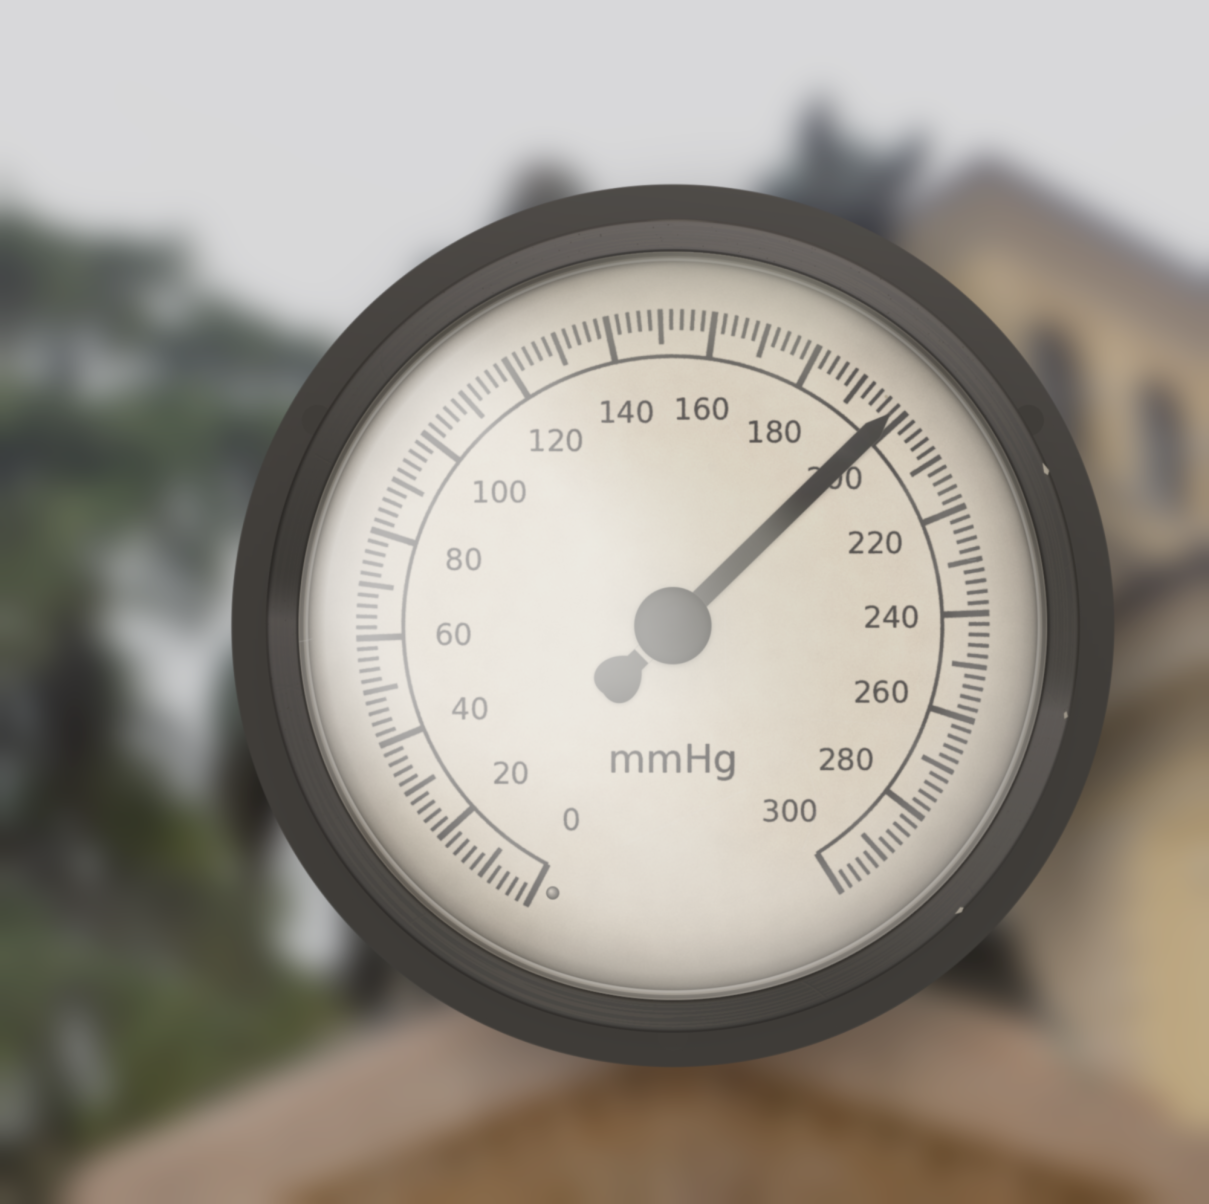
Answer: mmHg 198
